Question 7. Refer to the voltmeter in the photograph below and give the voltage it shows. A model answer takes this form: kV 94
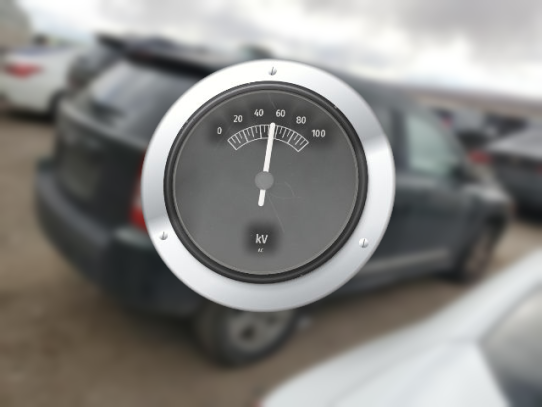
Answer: kV 55
